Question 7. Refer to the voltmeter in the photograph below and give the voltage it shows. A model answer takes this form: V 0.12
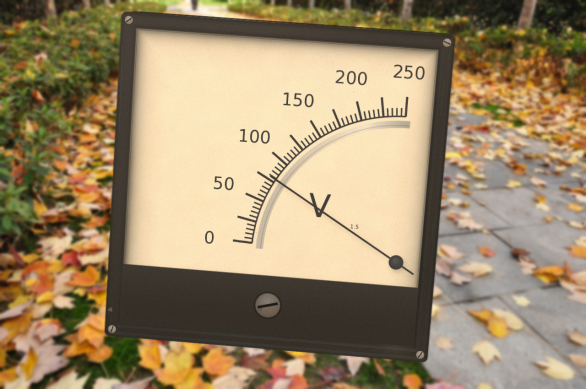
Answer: V 80
